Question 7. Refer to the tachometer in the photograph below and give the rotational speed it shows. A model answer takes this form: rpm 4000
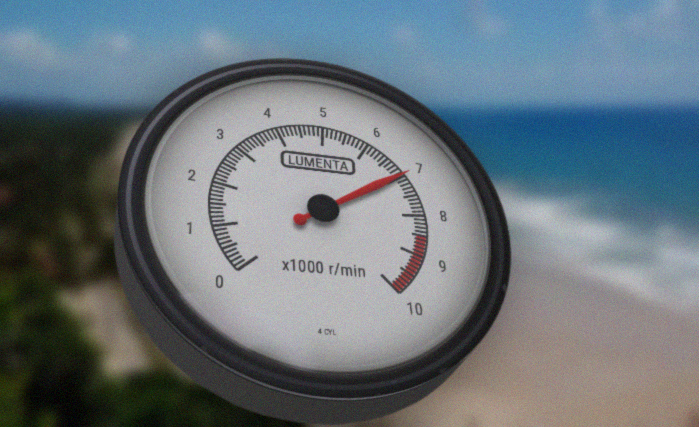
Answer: rpm 7000
